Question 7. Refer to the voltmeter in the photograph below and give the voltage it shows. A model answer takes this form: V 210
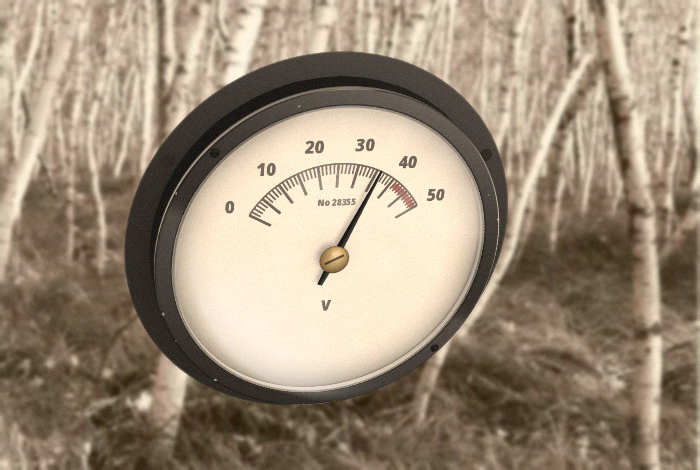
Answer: V 35
